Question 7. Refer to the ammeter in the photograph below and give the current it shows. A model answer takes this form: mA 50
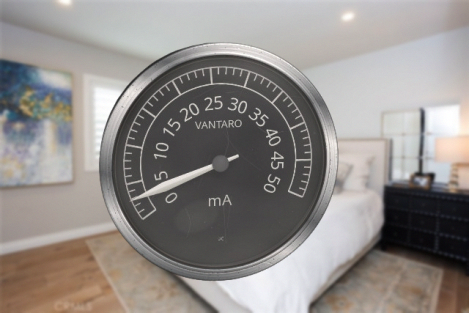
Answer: mA 3
